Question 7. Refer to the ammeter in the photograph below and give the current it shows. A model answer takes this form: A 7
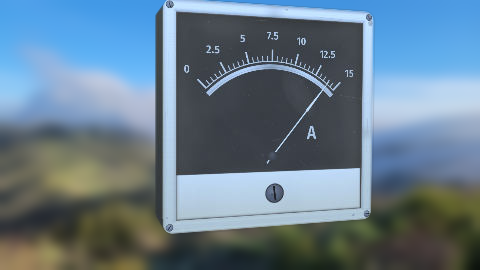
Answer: A 14
